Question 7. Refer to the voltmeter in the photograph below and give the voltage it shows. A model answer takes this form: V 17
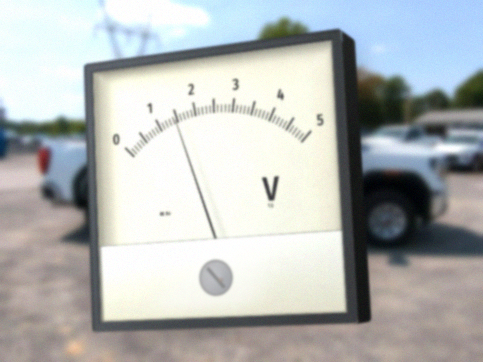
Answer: V 1.5
